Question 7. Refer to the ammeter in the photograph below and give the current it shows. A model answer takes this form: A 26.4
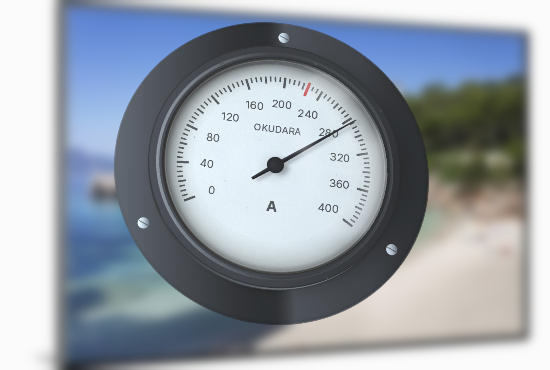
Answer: A 285
